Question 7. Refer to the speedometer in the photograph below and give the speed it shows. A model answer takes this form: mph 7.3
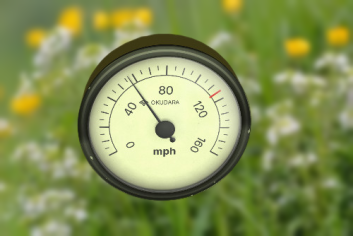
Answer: mph 57.5
